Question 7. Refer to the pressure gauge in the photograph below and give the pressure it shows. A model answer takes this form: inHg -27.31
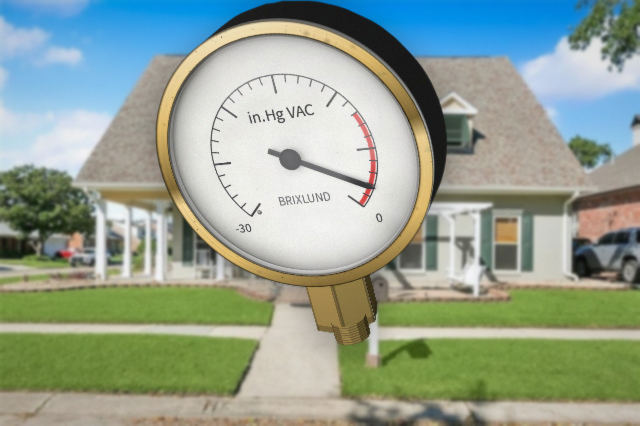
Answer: inHg -2
